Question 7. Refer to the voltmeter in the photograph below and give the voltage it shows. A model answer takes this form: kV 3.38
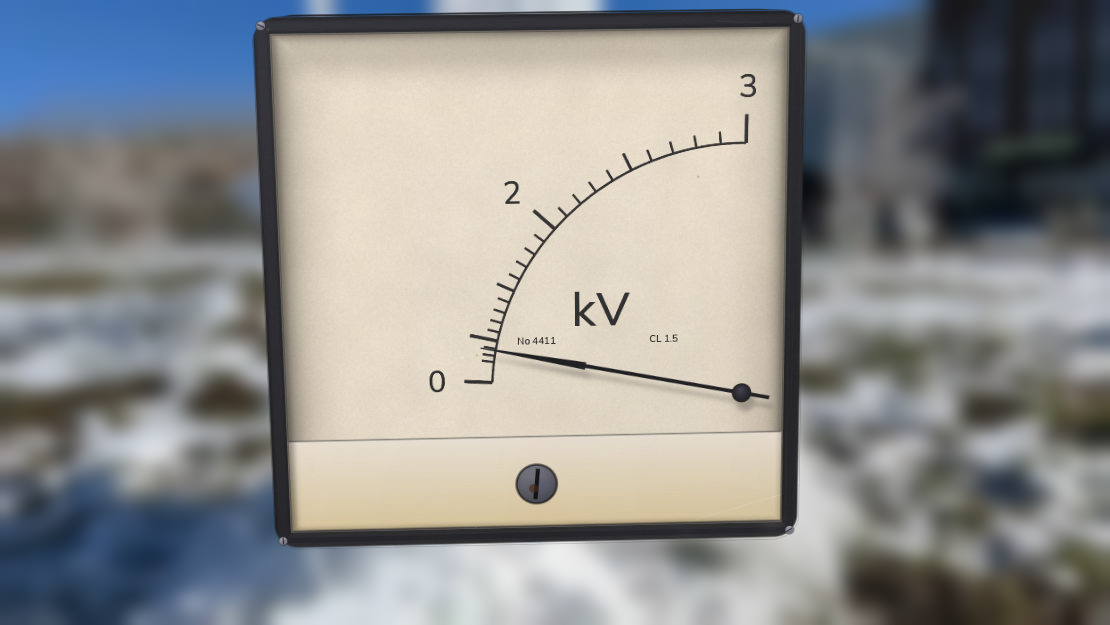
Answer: kV 0.9
